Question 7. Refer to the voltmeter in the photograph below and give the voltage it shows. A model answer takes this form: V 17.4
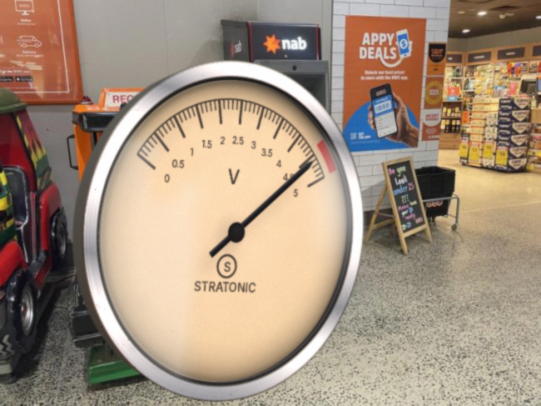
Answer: V 4.5
